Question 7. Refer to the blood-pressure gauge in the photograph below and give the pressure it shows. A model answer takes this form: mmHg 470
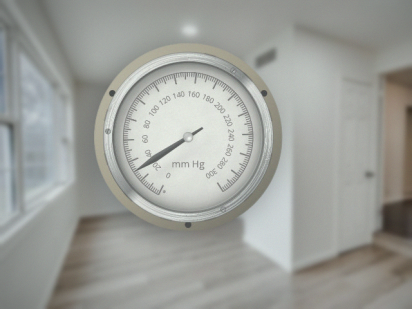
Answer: mmHg 30
